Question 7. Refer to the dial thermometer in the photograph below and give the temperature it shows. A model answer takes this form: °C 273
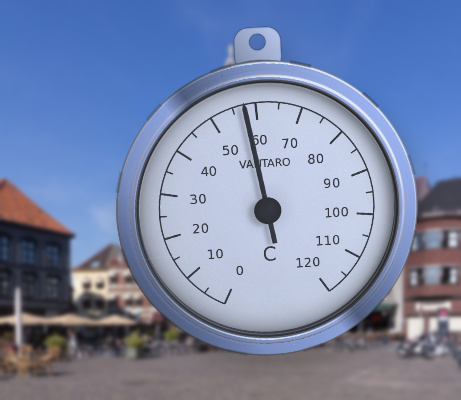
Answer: °C 57.5
